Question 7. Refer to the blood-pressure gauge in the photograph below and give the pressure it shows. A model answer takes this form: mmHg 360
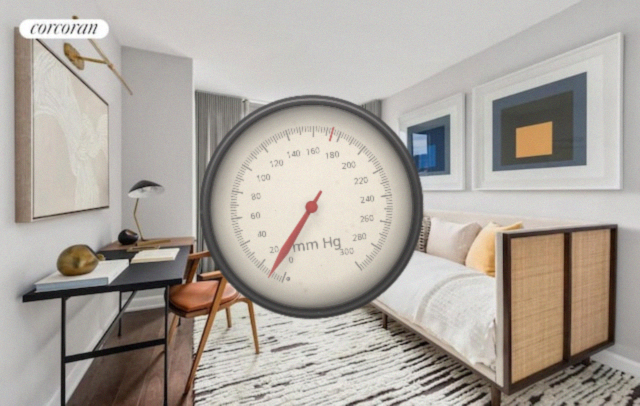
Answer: mmHg 10
